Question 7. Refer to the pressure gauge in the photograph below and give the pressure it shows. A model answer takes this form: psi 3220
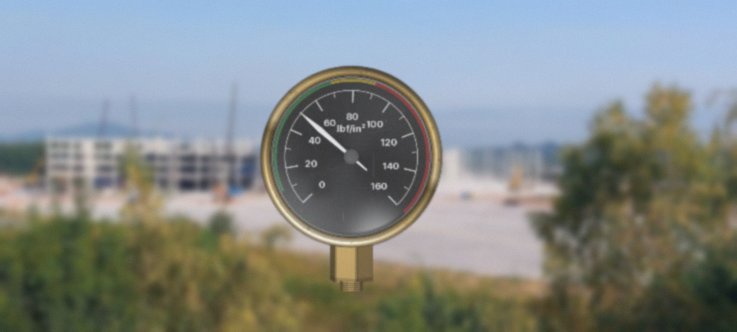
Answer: psi 50
